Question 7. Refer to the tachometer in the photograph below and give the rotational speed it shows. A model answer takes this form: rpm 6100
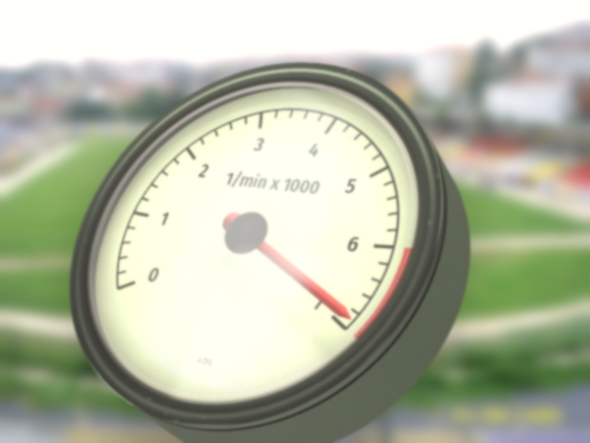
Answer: rpm 6900
